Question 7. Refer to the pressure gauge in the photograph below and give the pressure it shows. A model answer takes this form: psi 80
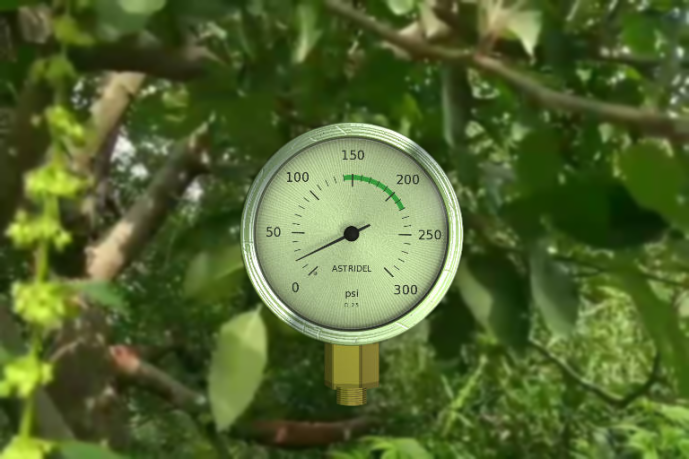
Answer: psi 20
